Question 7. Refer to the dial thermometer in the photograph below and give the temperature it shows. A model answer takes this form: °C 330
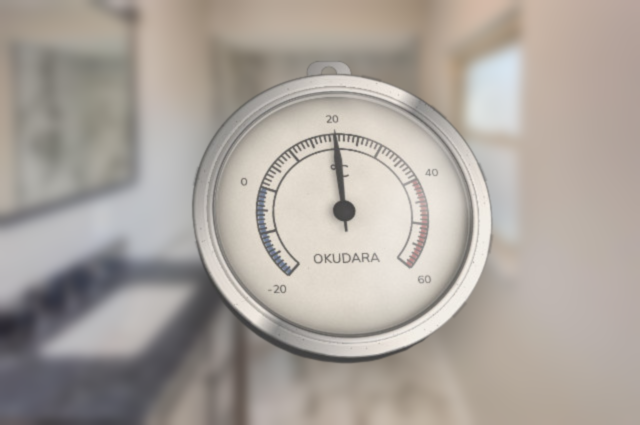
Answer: °C 20
